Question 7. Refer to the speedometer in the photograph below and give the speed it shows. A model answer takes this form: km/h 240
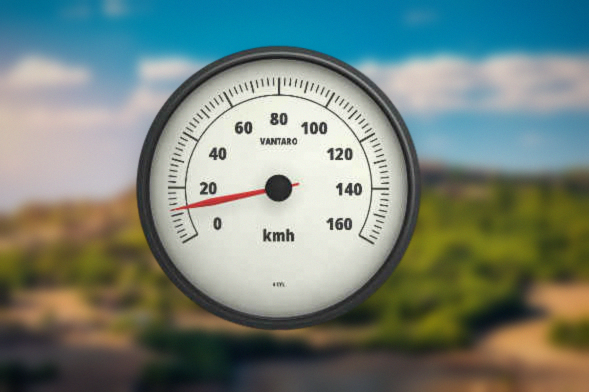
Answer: km/h 12
